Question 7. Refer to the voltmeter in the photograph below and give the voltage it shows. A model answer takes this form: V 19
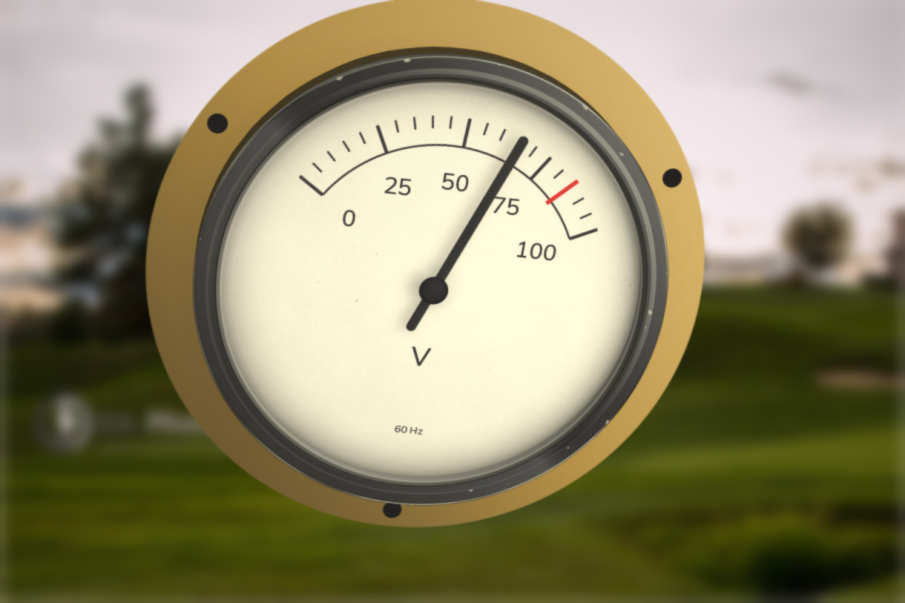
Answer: V 65
